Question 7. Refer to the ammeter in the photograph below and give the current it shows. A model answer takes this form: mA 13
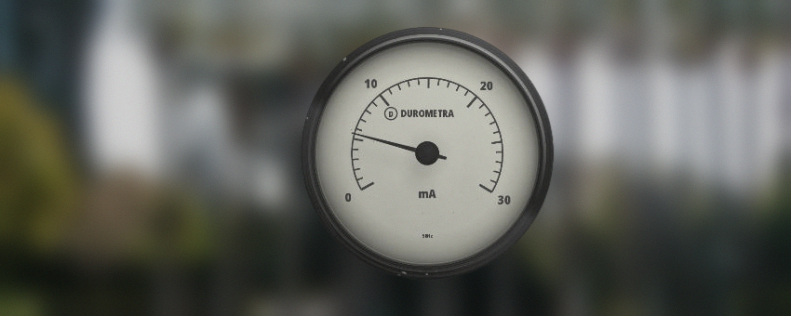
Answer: mA 5.5
